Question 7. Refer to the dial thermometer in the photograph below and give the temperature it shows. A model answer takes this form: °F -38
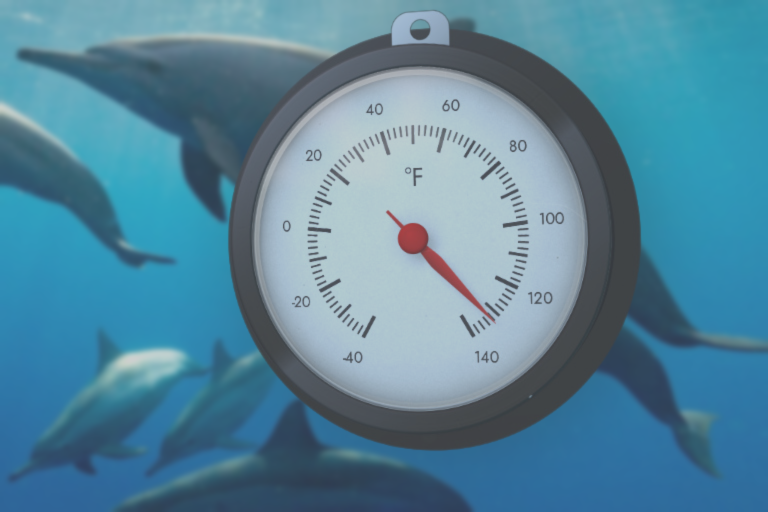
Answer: °F 132
